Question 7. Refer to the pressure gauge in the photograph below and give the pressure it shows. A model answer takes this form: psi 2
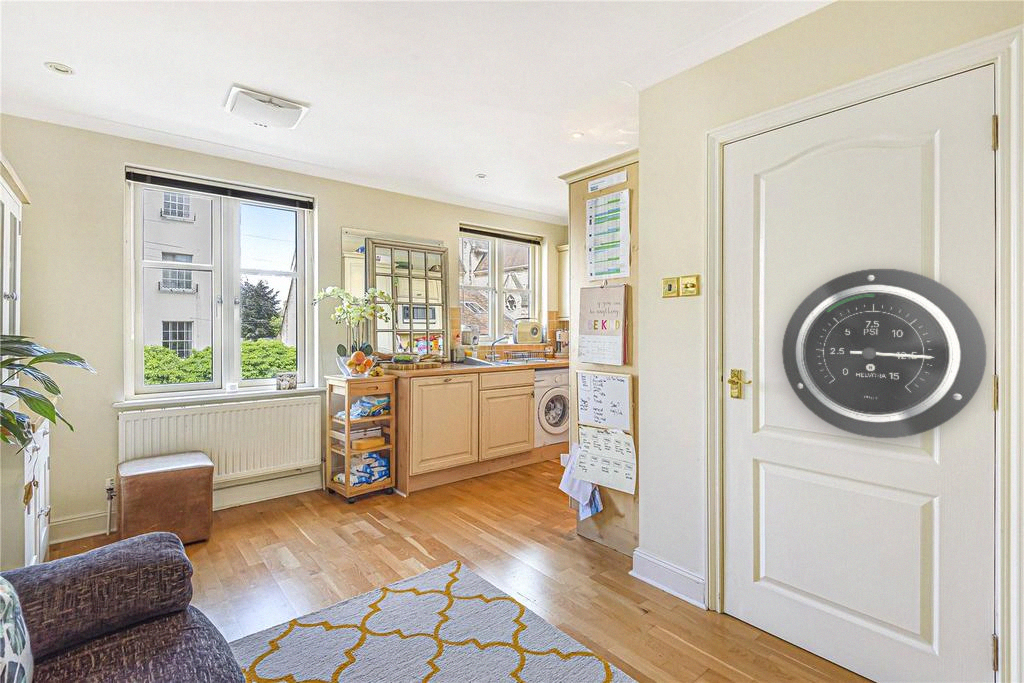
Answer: psi 12.5
